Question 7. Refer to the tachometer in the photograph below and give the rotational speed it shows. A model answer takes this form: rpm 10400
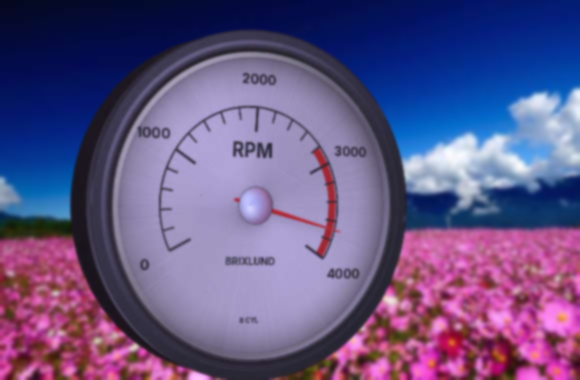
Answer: rpm 3700
